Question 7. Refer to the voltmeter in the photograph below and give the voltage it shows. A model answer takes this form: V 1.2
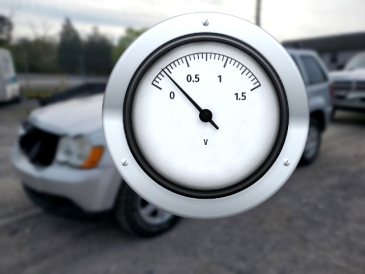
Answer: V 0.2
